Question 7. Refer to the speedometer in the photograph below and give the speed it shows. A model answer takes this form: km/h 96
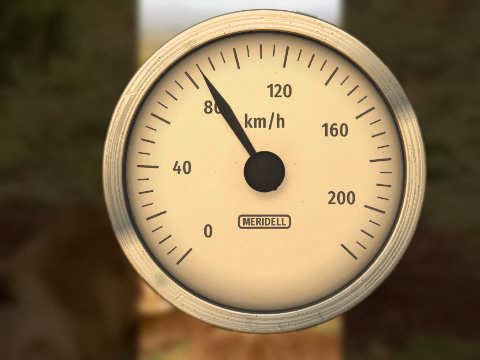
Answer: km/h 85
